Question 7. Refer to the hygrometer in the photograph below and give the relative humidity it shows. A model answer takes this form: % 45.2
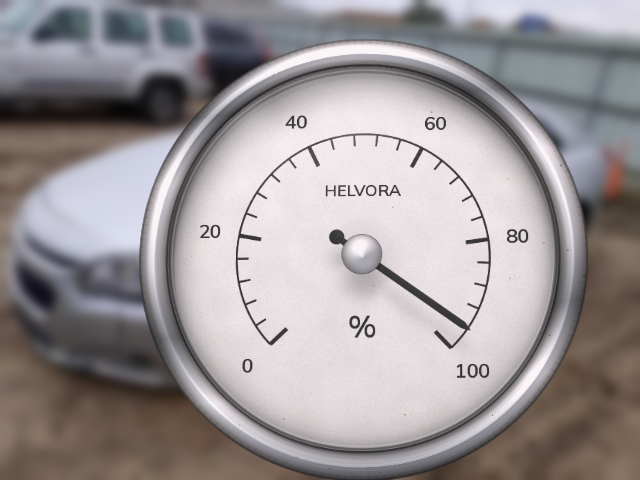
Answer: % 96
